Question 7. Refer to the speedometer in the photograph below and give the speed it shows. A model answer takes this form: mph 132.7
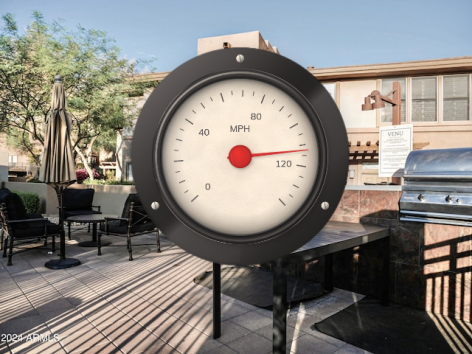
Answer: mph 112.5
